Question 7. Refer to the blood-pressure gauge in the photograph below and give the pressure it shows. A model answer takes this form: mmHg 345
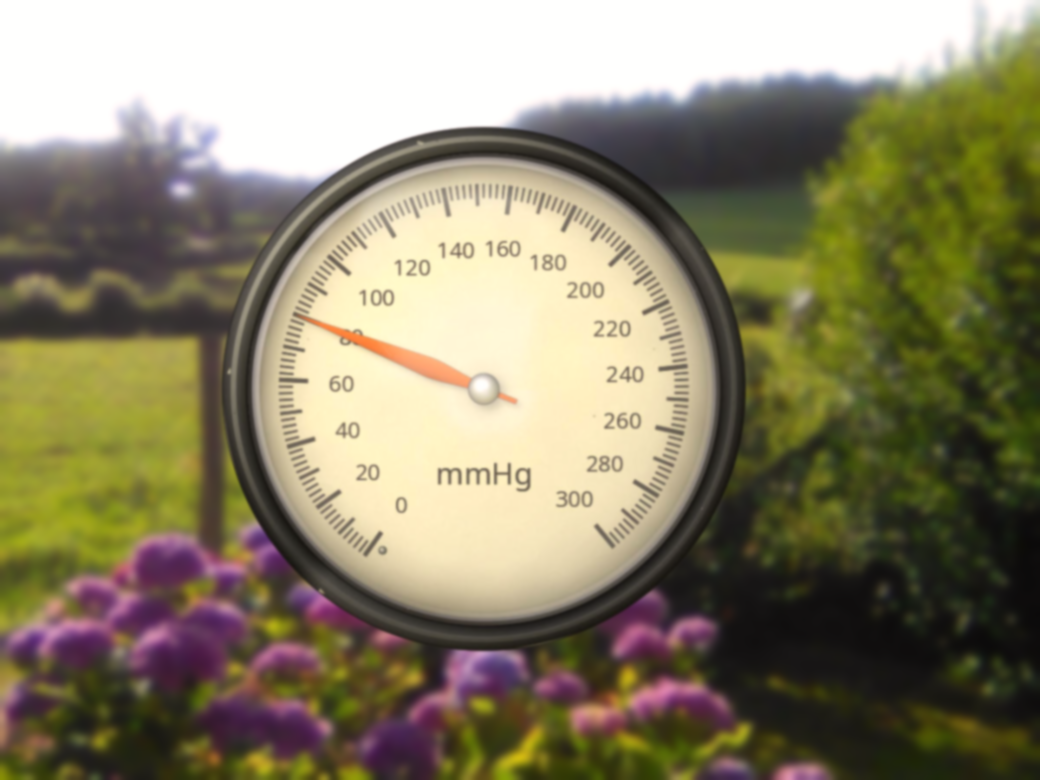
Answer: mmHg 80
